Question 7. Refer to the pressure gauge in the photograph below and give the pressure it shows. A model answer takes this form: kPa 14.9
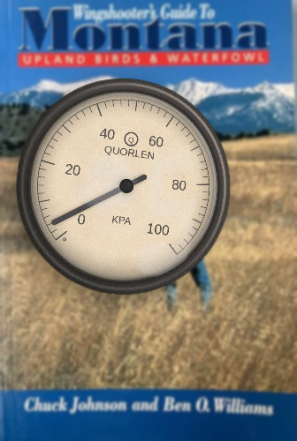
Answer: kPa 4
